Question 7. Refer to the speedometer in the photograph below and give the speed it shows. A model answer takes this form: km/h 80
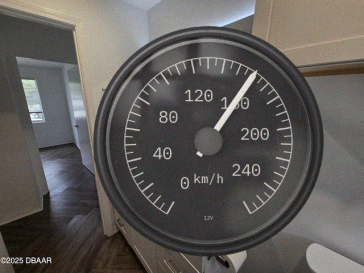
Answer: km/h 160
